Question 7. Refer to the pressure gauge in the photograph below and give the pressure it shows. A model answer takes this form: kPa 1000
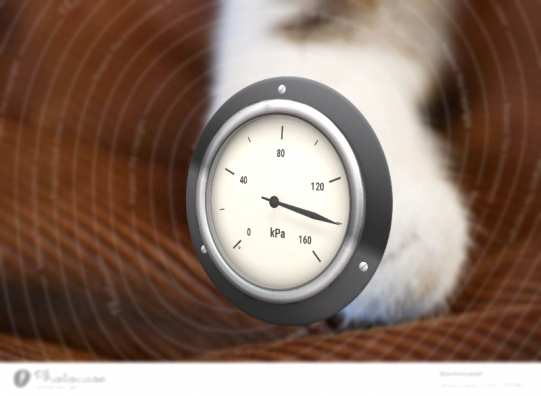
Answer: kPa 140
